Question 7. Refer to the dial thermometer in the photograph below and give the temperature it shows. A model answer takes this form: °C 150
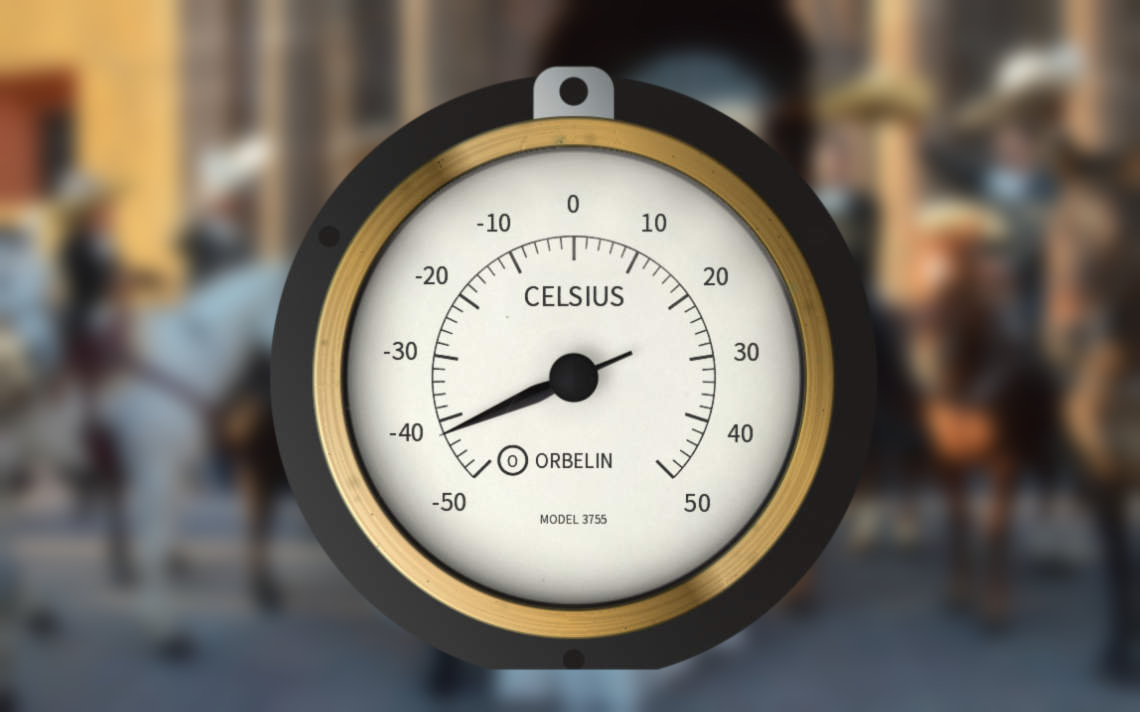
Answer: °C -42
